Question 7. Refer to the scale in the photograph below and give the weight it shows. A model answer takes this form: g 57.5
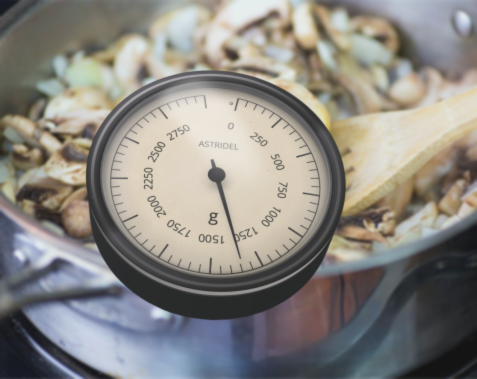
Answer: g 1350
